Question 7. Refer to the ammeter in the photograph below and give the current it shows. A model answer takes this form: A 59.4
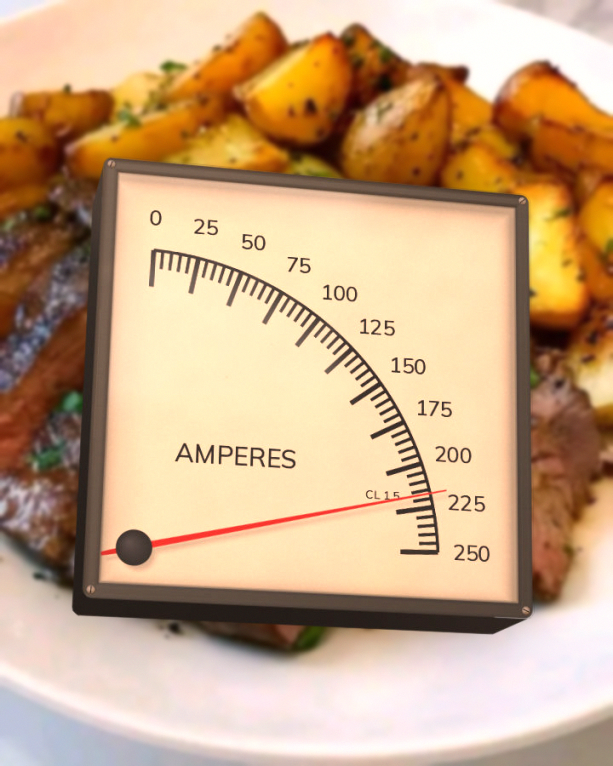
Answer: A 217.5
